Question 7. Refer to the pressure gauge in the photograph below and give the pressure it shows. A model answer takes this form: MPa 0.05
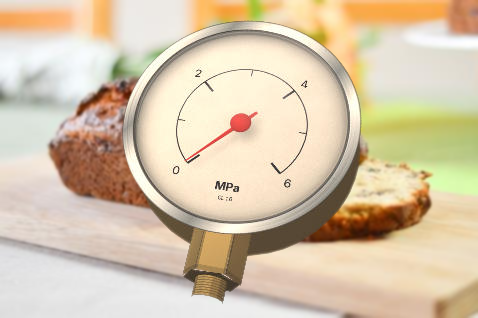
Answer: MPa 0
